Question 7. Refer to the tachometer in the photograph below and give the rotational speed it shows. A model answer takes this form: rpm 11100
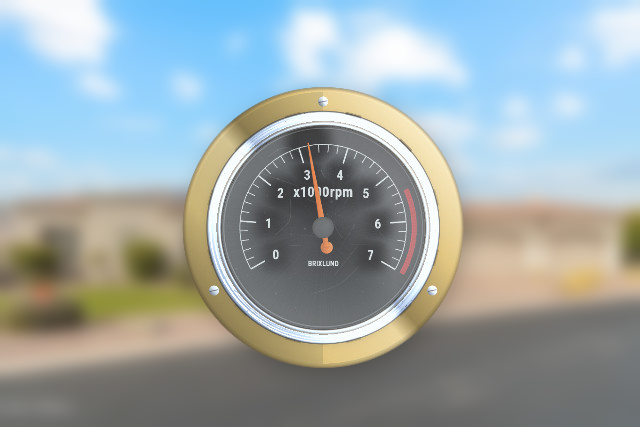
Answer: rpm 3200
